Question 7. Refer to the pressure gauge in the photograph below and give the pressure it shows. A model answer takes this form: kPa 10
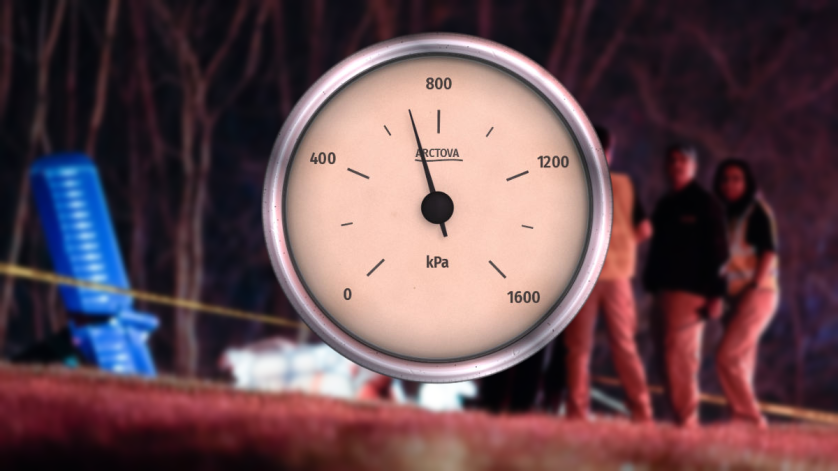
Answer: kPa 700
